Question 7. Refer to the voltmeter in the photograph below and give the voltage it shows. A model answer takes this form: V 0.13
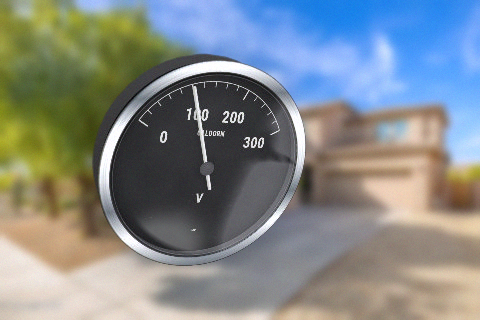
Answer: V 100
